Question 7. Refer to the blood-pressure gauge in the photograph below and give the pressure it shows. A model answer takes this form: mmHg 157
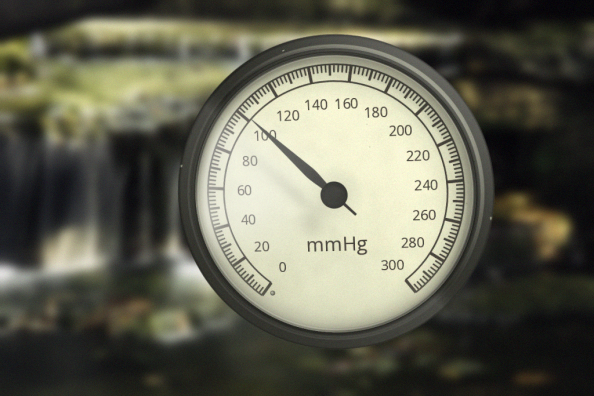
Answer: mmHg 102
